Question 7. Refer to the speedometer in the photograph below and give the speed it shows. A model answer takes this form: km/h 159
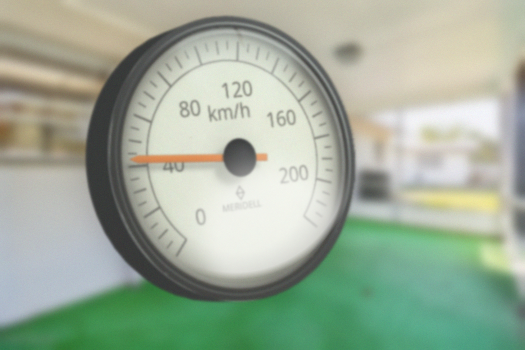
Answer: km/h 42.5
